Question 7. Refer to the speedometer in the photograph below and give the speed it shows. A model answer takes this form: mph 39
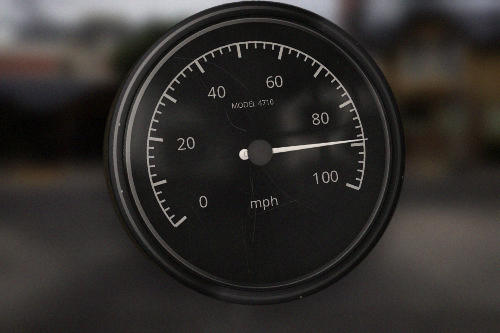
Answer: mph 89
